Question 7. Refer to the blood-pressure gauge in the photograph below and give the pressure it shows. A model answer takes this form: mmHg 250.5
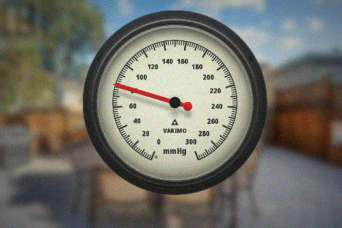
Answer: mmHg 80
